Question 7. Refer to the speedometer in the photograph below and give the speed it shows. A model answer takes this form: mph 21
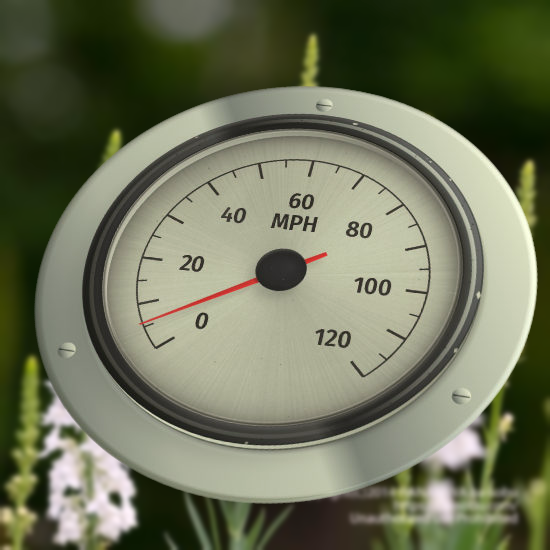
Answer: mph 5
